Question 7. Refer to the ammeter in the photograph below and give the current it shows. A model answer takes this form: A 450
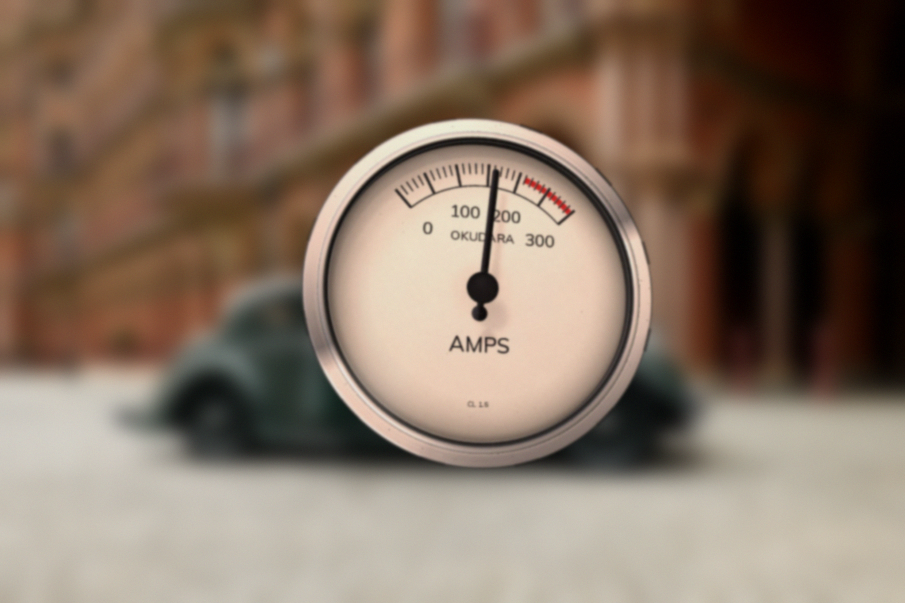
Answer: A 160
